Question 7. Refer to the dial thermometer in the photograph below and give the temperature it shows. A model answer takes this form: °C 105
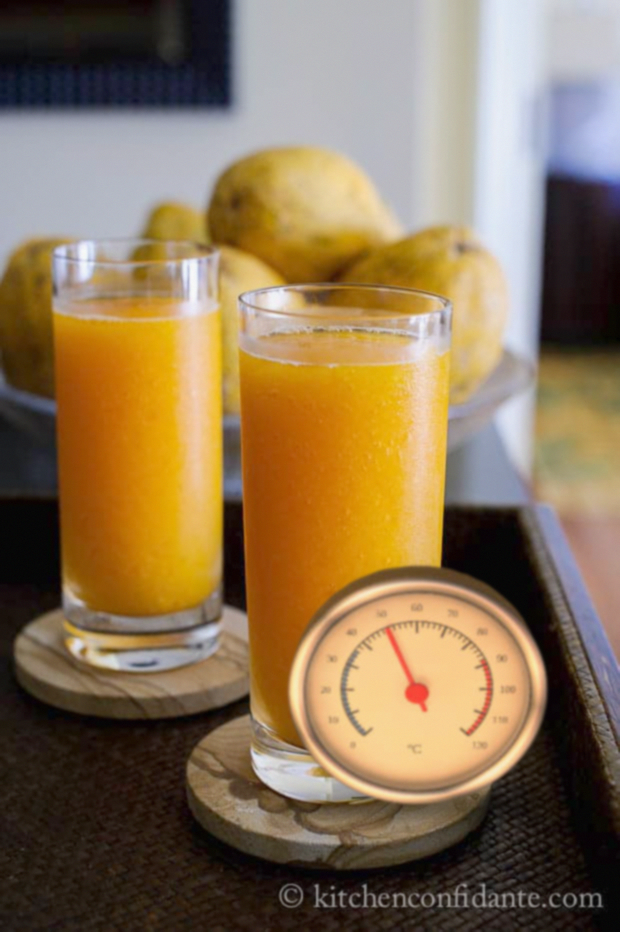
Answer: °C 50
